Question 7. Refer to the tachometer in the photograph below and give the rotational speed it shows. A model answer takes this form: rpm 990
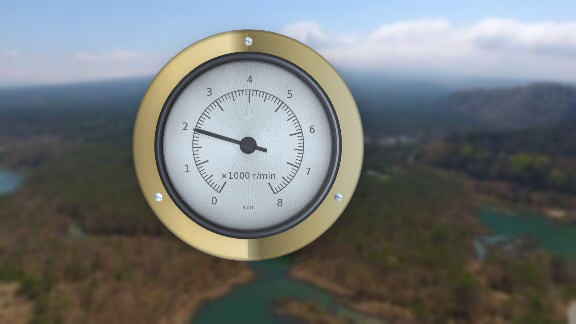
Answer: rpm 2000
